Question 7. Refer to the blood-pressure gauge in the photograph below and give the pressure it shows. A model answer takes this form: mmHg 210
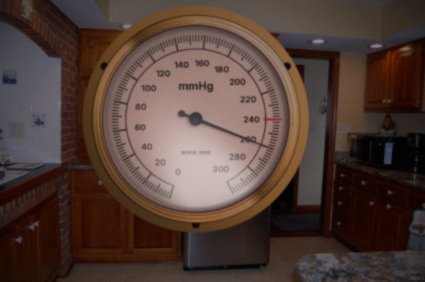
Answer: mmHg 260
